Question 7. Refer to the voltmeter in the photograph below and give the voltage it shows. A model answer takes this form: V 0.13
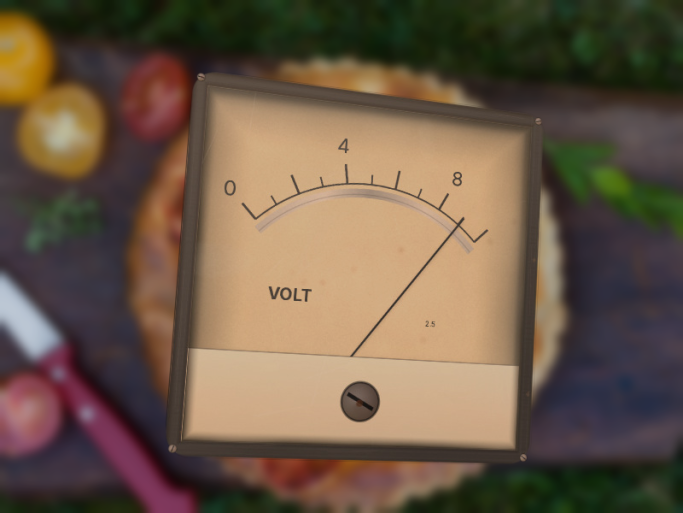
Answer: V 9
